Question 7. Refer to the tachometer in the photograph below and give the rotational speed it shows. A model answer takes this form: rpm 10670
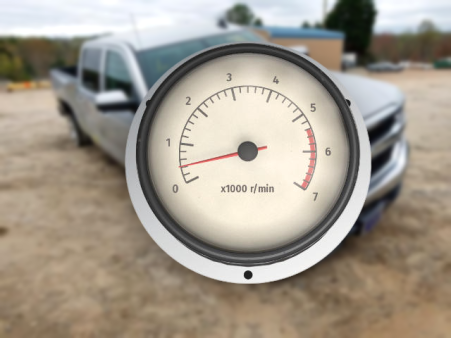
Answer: rpm 400
